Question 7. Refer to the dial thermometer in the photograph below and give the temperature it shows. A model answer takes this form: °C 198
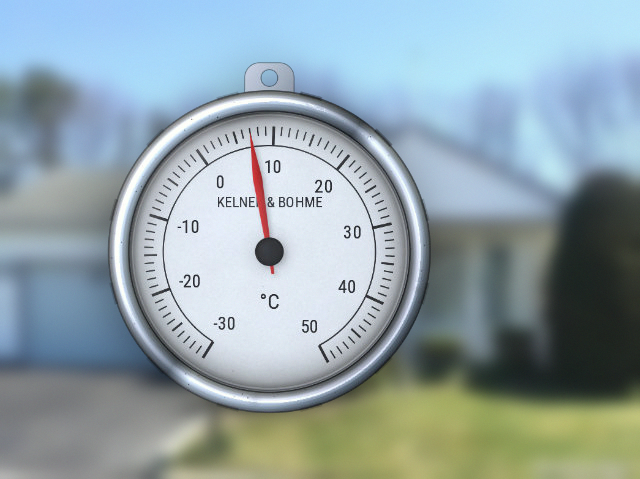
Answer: °C 7
